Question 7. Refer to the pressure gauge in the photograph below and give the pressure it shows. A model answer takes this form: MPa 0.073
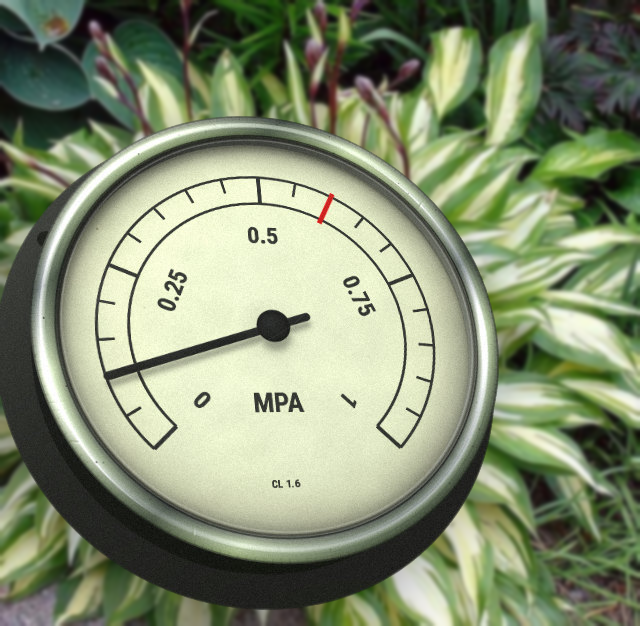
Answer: MPa 0.1
